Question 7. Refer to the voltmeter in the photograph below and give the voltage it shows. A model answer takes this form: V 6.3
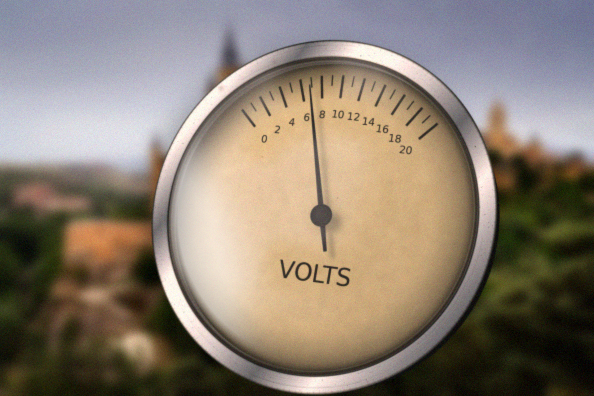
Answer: V 7
